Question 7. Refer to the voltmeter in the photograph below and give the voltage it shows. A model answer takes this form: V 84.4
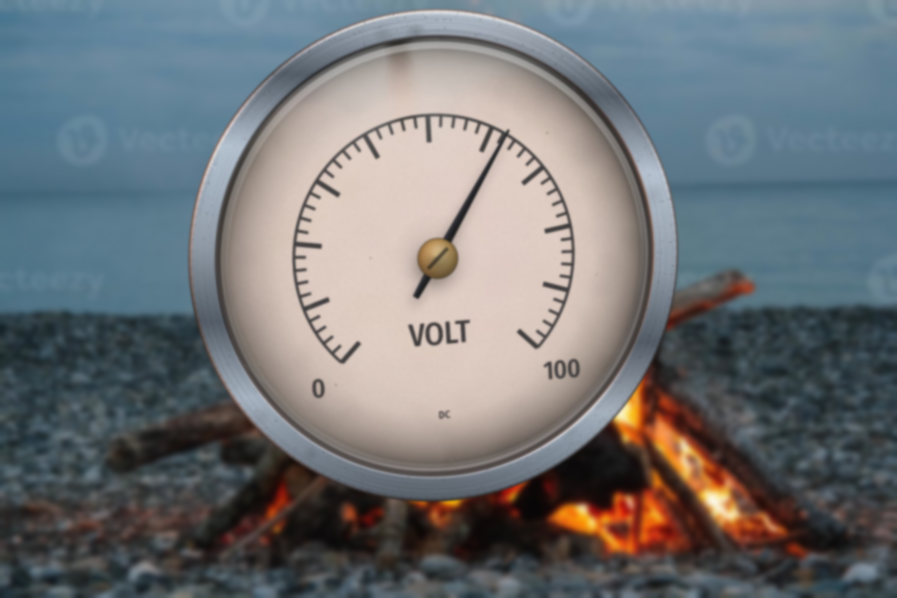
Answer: V 62
